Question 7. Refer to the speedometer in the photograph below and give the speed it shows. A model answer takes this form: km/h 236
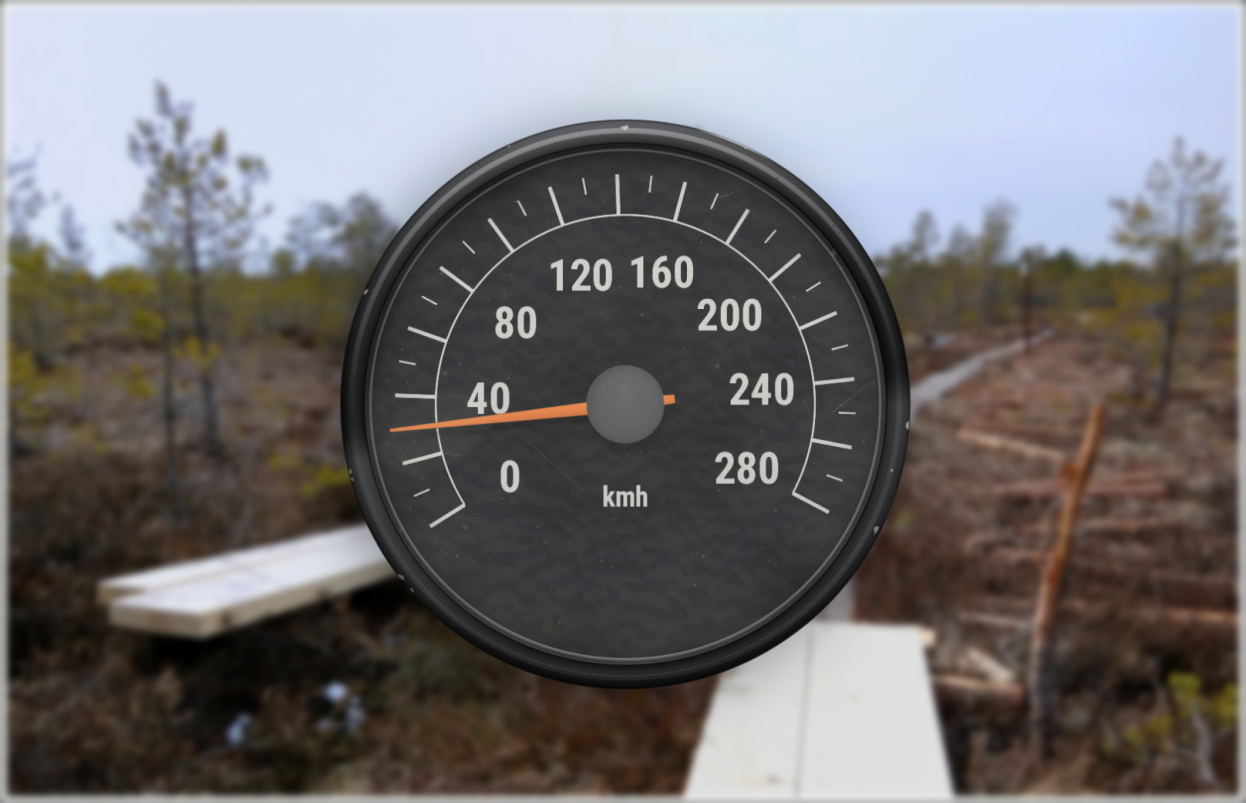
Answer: km/h 30
